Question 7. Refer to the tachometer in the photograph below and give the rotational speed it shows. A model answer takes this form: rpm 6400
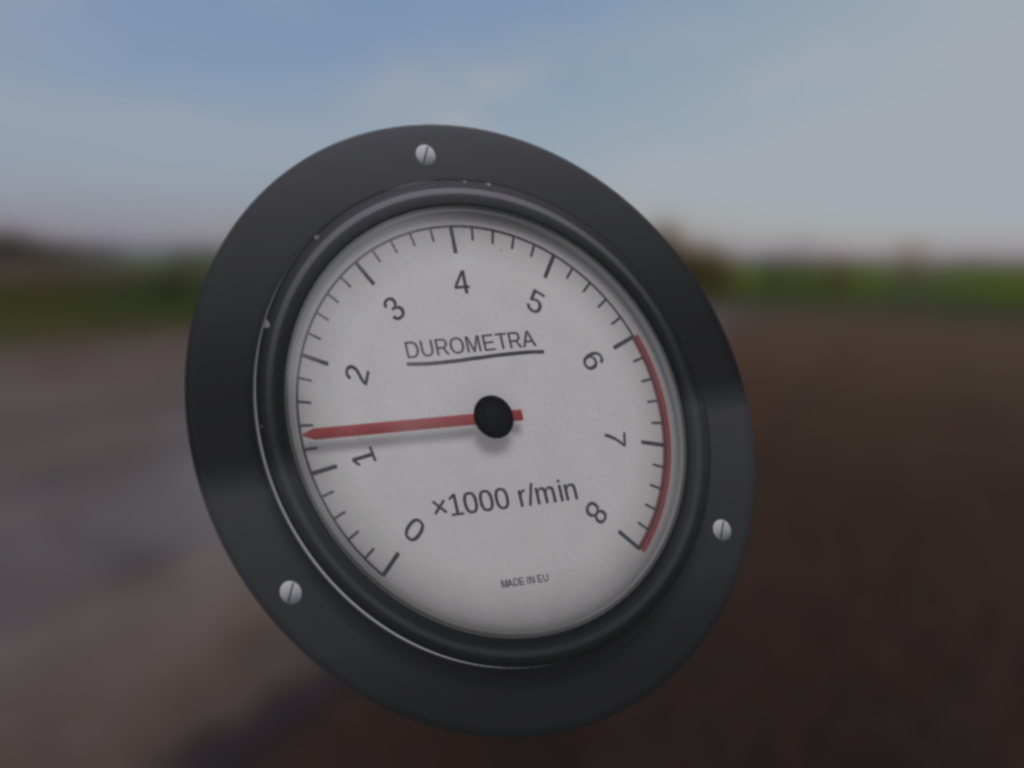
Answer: rpm 1300
